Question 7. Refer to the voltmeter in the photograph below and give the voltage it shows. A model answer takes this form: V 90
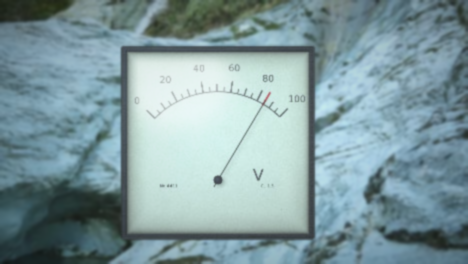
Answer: V 85
